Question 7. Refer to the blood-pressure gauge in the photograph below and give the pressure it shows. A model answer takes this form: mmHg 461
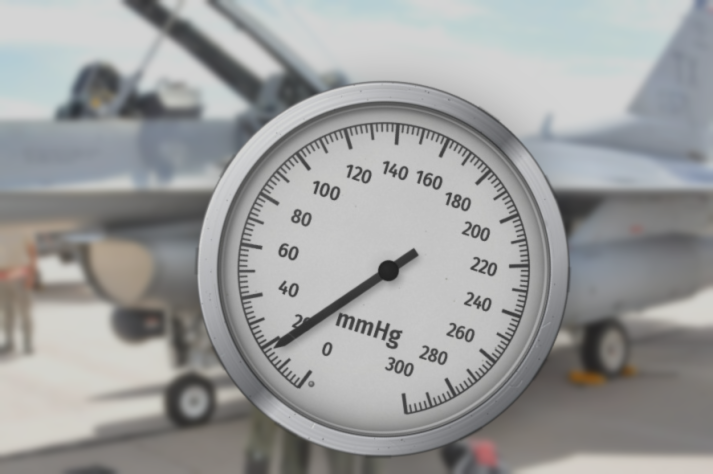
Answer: mmHg 18
